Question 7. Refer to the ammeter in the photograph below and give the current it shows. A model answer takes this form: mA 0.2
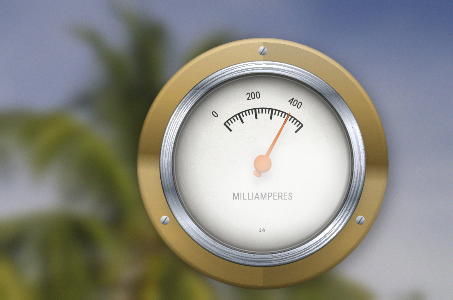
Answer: mA 400
